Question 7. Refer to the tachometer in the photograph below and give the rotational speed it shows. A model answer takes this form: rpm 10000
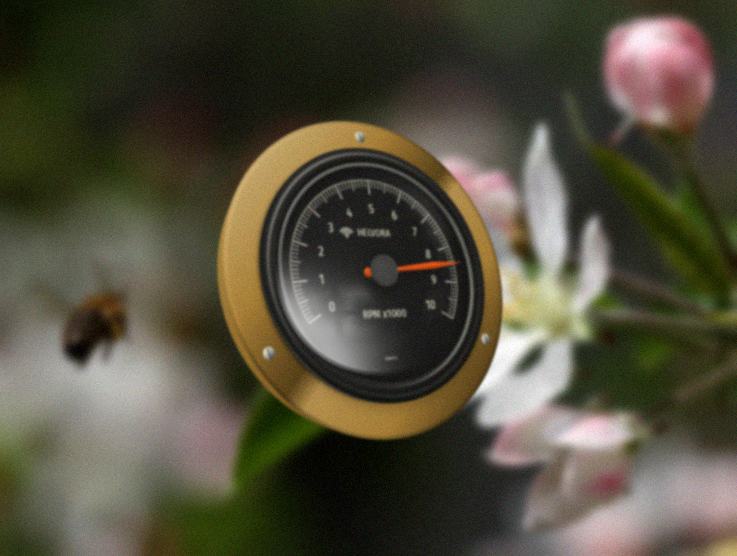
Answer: rpm 8500
